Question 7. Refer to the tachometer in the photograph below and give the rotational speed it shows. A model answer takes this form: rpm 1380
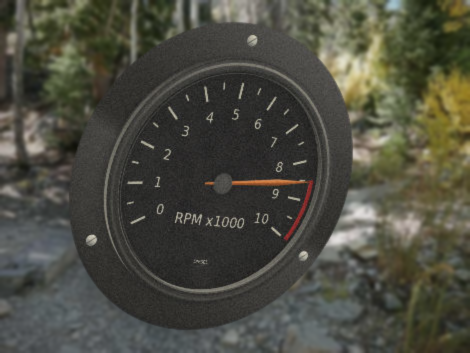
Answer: rpm 8500
